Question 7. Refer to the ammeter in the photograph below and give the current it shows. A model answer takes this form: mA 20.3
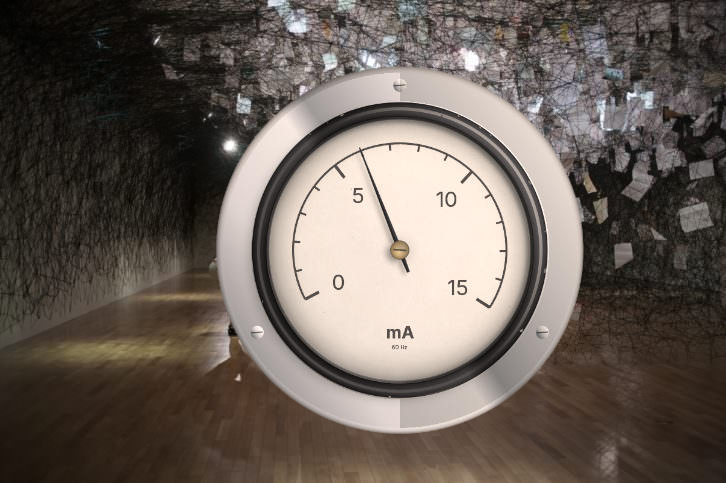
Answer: mA 6
